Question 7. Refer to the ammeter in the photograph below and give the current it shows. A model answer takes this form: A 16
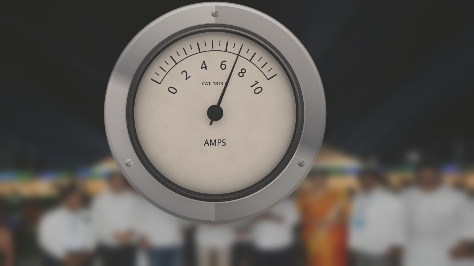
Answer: A 7
